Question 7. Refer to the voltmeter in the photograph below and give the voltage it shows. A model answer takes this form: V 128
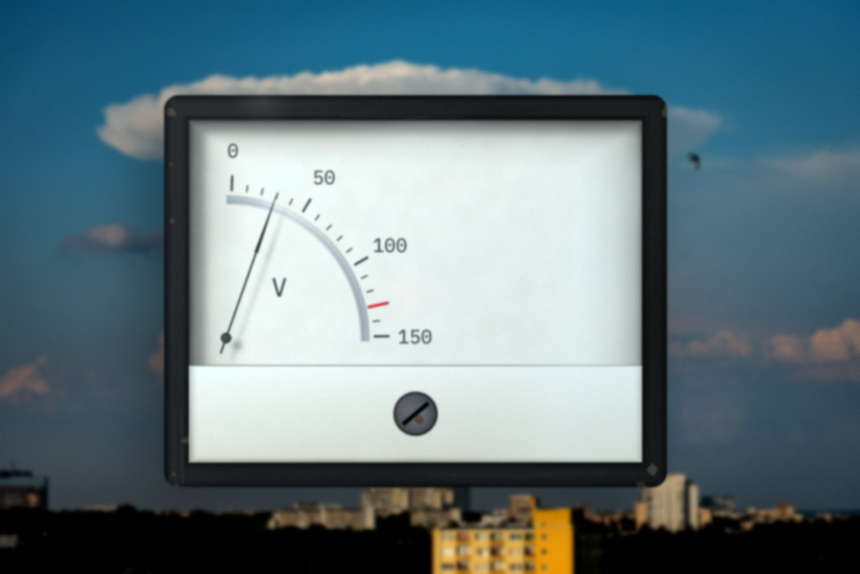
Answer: V 30
